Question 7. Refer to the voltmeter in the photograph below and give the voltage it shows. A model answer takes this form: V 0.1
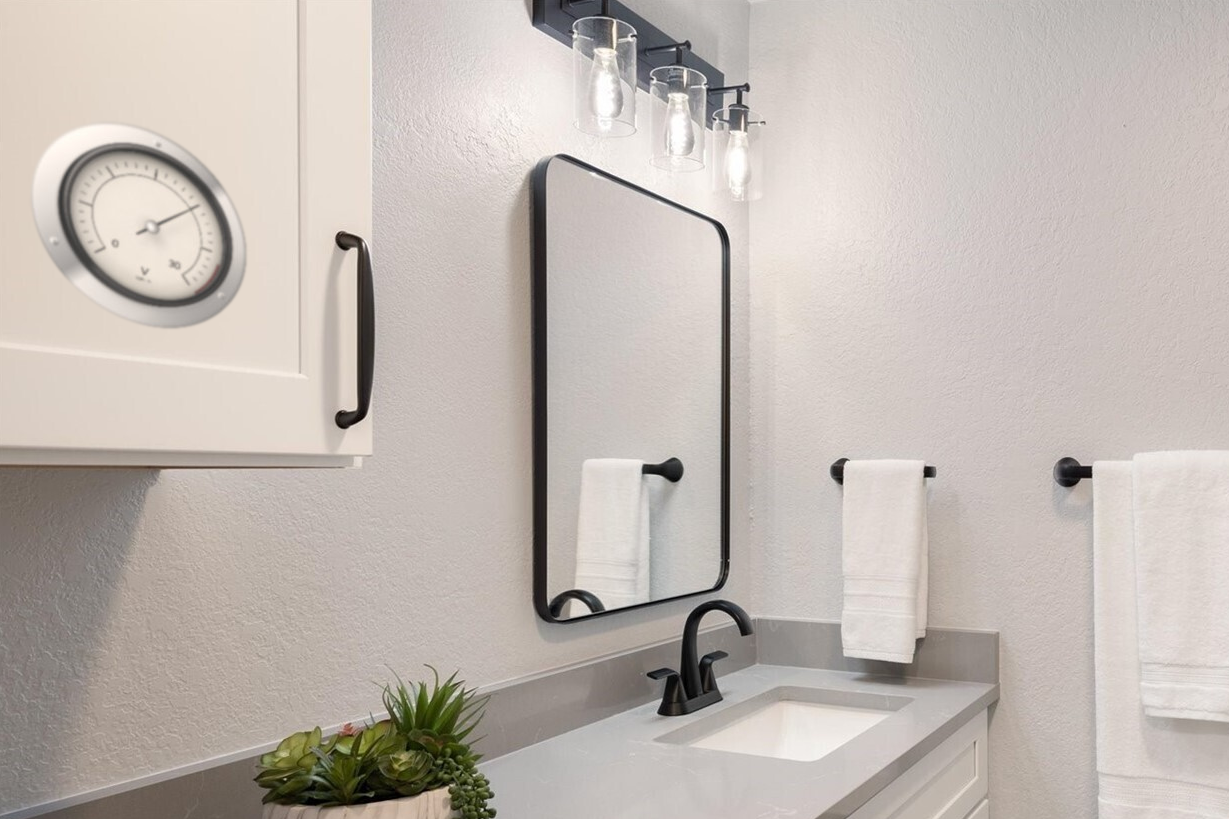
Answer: V 20
